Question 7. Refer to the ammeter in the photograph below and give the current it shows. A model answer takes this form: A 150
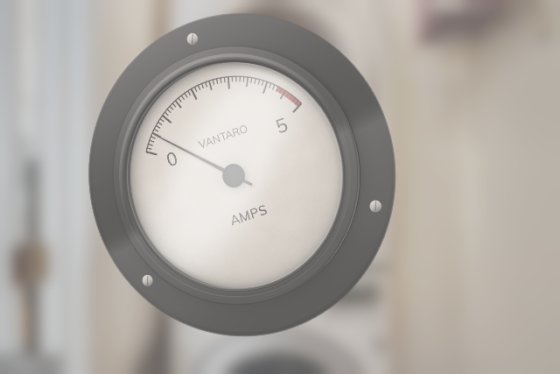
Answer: A 0.5
